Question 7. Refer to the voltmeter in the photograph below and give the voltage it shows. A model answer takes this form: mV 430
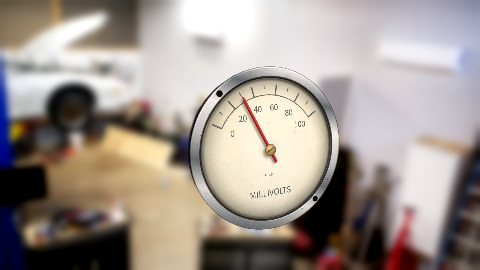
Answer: mV 30
